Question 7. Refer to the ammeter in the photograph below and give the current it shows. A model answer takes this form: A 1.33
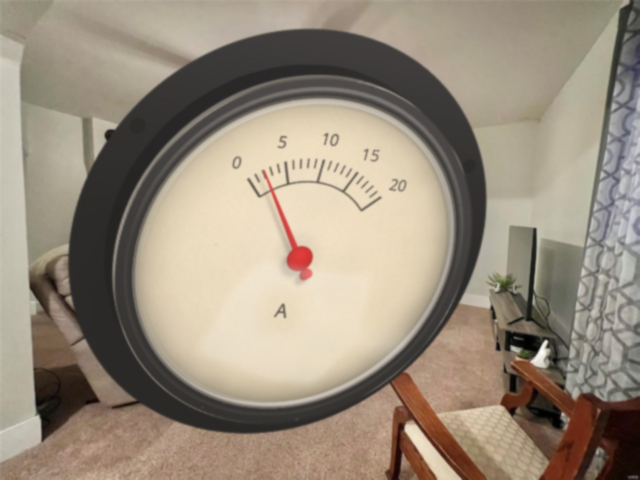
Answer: A 2
